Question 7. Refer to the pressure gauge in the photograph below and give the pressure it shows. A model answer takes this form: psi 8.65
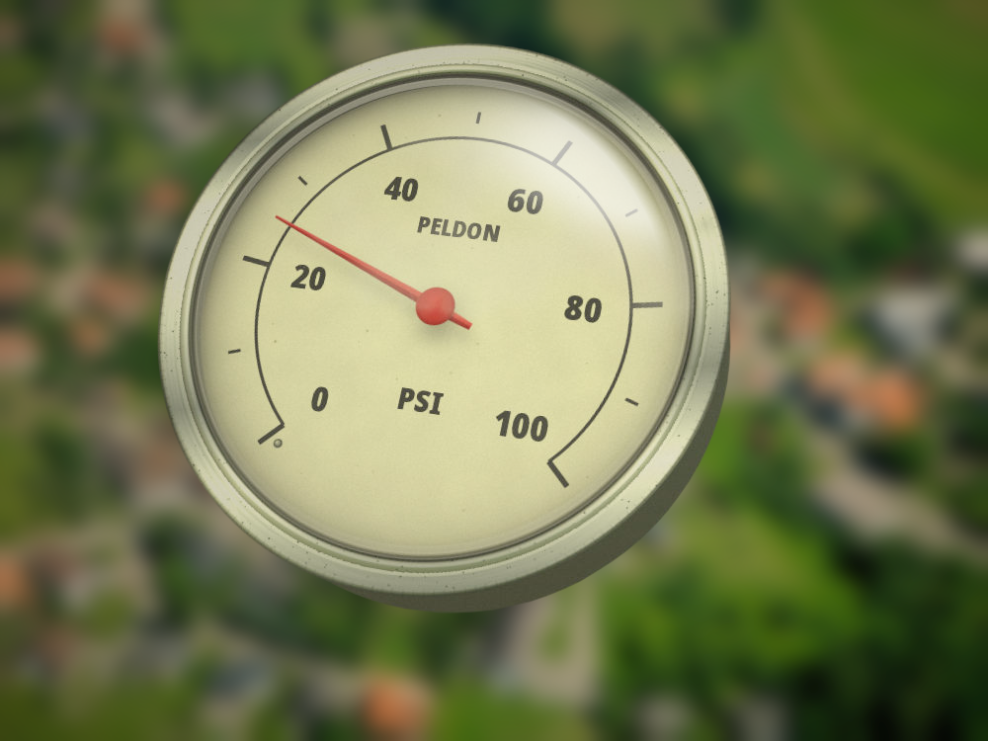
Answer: psi 25
